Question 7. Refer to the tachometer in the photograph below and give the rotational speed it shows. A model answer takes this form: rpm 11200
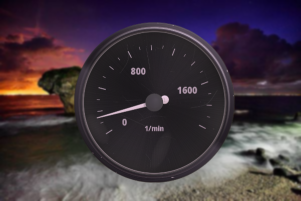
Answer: rpm 150
